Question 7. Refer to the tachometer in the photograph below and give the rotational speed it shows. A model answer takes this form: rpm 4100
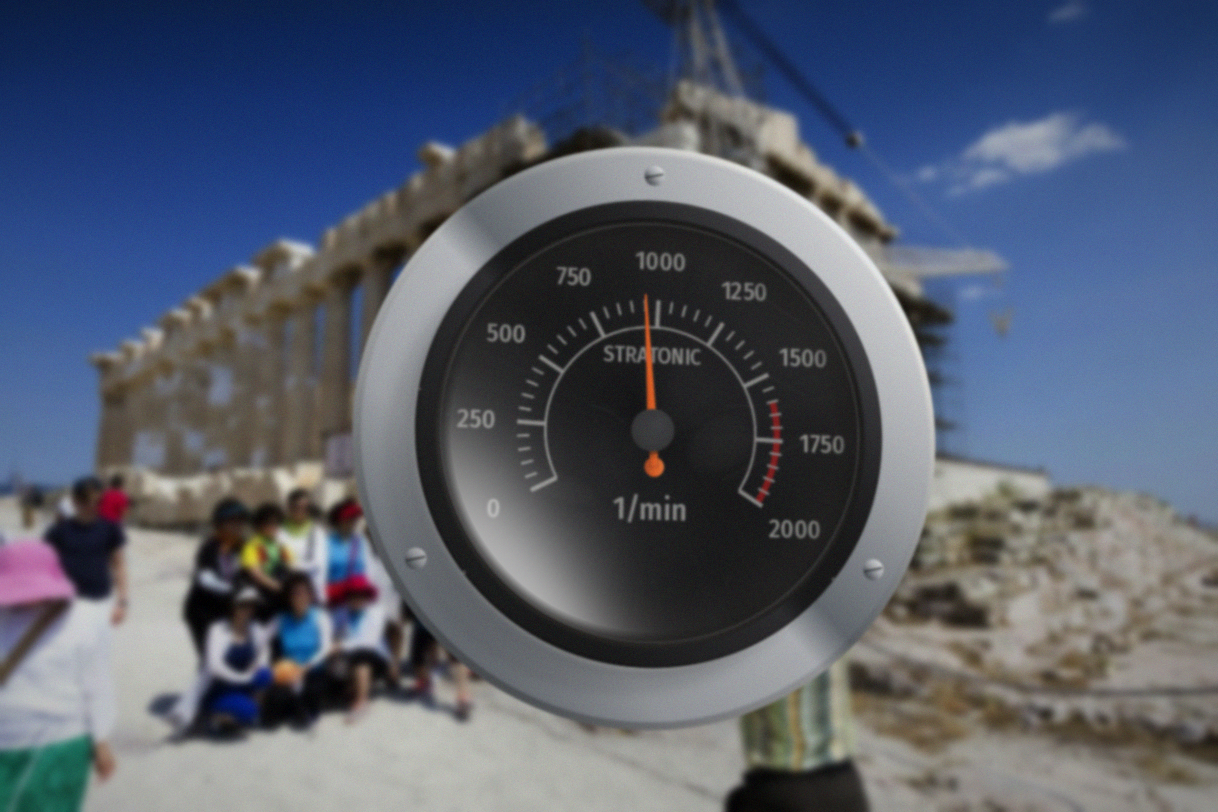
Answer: rpm 950
